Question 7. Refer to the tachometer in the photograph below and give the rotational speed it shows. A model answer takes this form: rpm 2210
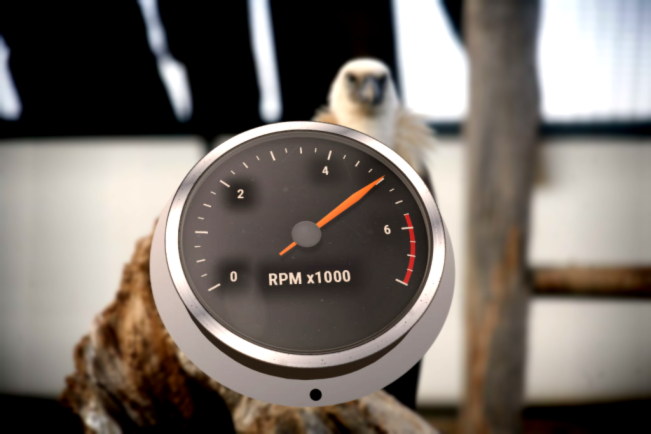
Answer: rpm 5000
